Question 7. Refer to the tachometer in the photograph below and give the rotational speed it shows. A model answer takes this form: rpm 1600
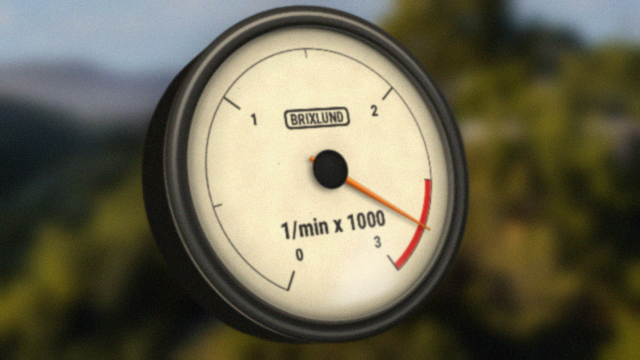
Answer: rpm 2750
